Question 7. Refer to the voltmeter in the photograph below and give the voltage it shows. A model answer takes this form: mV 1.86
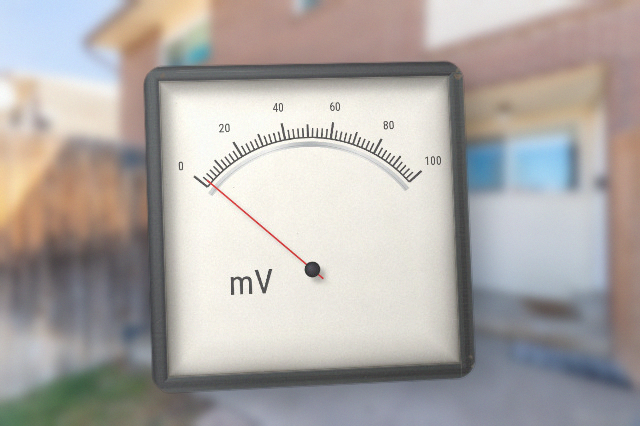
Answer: mV 2
